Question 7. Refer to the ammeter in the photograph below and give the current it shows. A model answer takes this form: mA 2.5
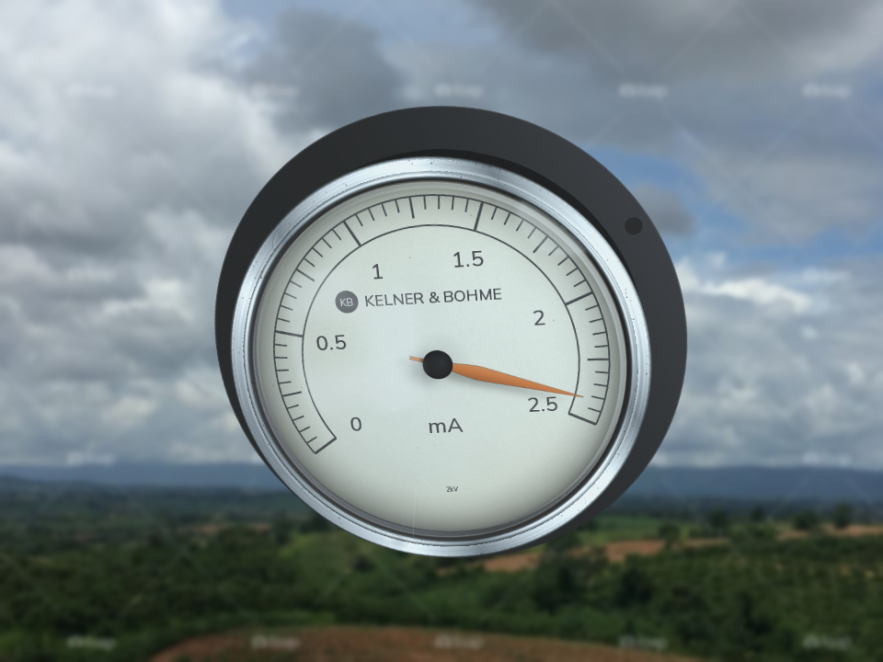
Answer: mA 2.4
